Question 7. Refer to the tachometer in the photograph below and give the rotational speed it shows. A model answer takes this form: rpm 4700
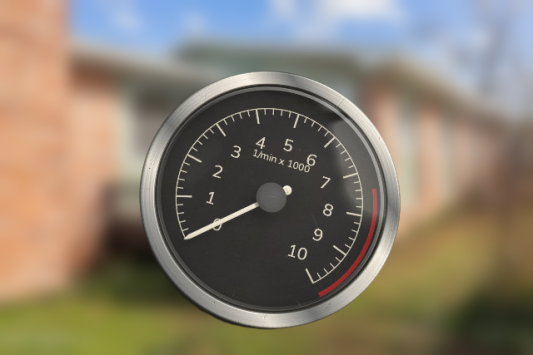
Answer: rpm 0
